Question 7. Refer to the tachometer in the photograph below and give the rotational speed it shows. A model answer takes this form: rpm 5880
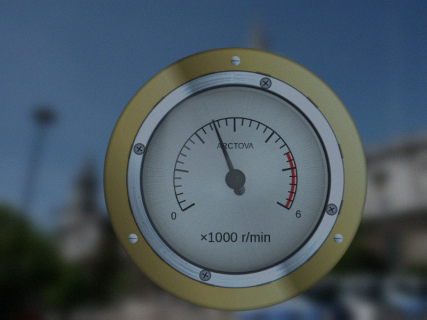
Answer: rpm 2500
